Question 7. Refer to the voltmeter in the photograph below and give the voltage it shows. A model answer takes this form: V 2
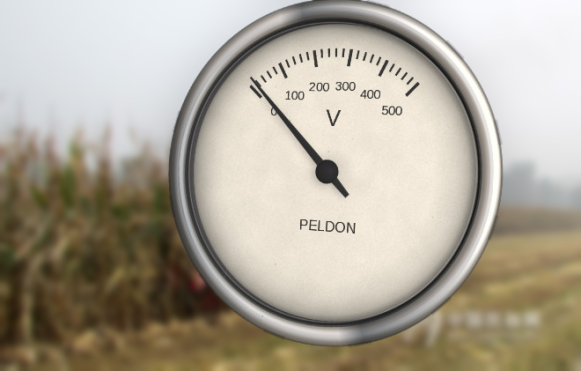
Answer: V 20
